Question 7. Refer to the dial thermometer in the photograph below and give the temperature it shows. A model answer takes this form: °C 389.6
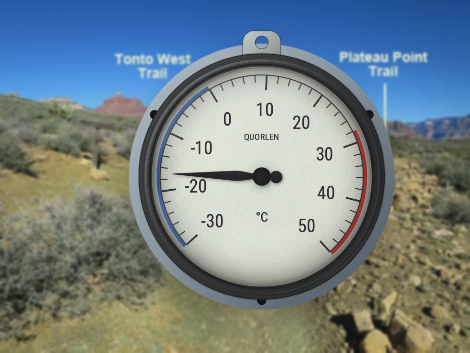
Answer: °C -17
